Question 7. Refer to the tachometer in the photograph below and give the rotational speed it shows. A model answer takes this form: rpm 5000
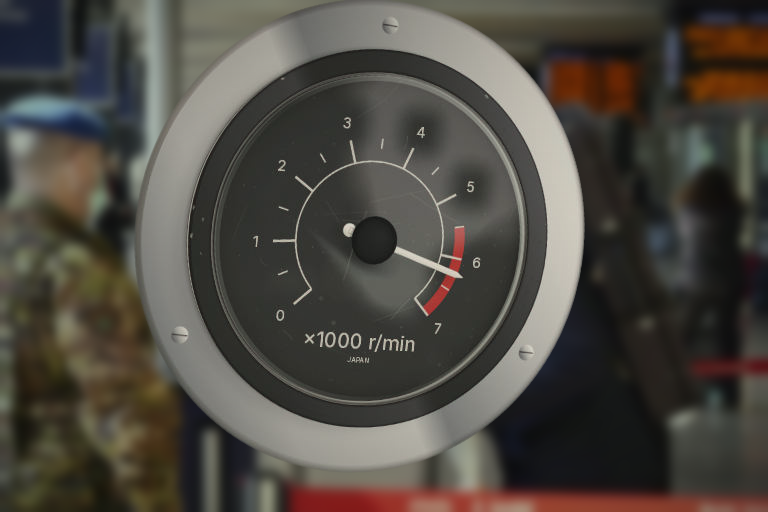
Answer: rpm 6250
